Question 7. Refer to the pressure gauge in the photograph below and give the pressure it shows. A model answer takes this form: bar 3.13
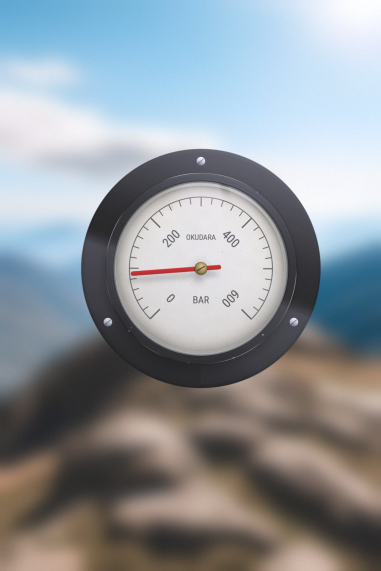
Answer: bar 90
